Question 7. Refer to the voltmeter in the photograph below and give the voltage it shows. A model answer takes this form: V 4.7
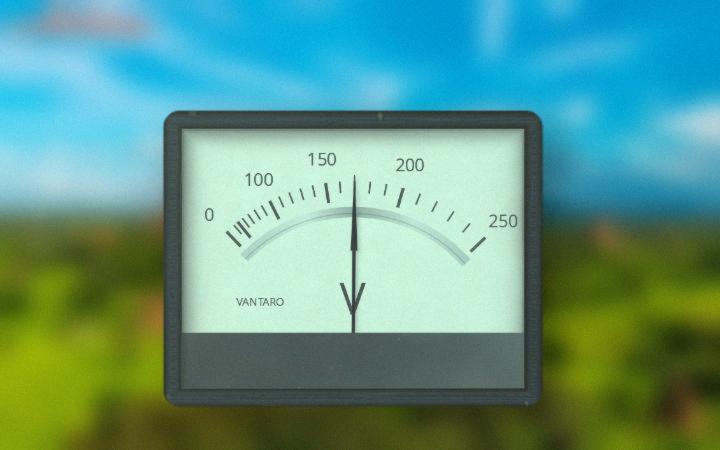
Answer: V 170
